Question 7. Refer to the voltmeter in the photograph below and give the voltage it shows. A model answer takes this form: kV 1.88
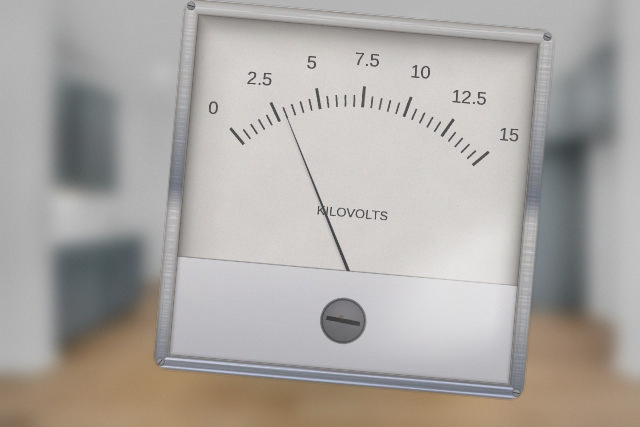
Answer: kV 3
